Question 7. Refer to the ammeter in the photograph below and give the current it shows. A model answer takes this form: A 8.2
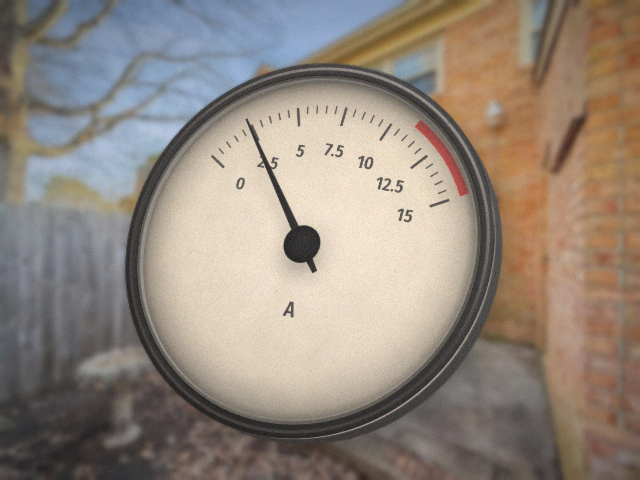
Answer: A 2.5
